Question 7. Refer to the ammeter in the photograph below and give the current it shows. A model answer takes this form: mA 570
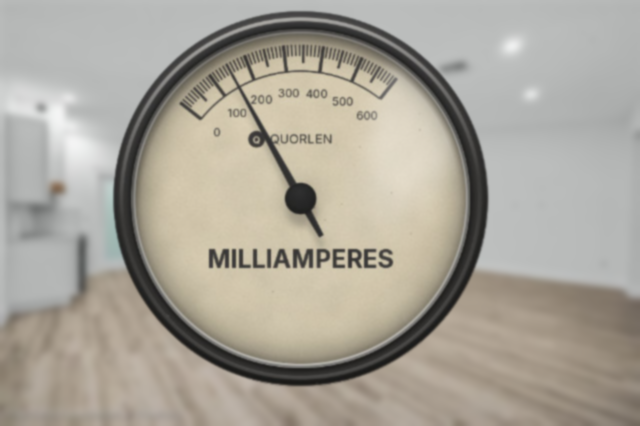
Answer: mA 150
